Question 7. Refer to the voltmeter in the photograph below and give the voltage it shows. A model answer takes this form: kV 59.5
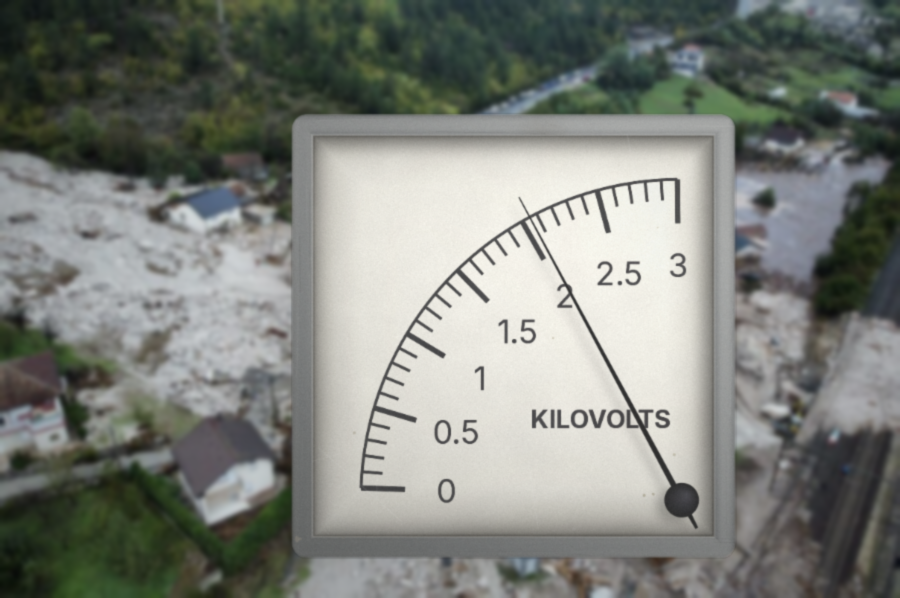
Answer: kV 2.05
